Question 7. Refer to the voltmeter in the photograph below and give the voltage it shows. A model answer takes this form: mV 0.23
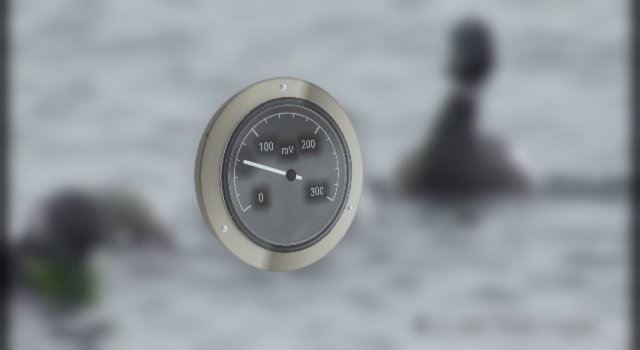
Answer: mV 60
